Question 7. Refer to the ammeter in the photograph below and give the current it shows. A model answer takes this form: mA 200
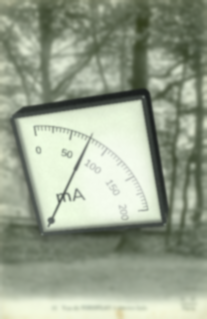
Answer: mA 75
